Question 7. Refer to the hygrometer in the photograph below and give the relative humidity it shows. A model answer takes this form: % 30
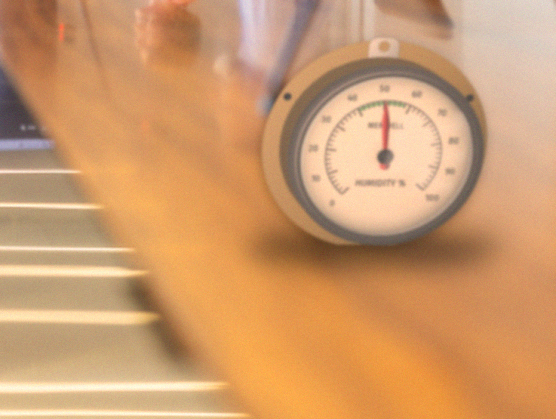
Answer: % 50
